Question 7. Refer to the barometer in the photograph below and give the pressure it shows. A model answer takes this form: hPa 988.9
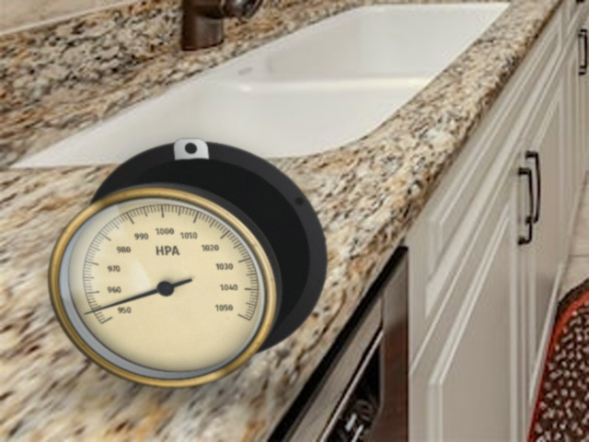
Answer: hPa 955
